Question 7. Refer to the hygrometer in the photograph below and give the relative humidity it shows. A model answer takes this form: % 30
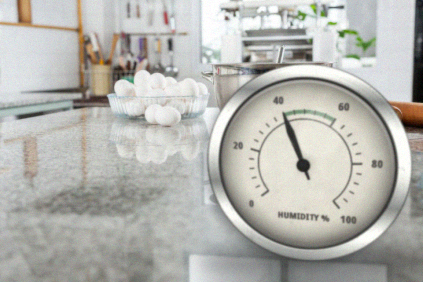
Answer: % 40
